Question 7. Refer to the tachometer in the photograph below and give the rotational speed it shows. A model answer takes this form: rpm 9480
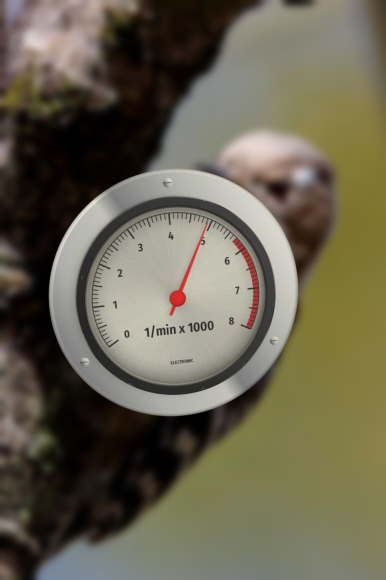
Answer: rpm 4900
